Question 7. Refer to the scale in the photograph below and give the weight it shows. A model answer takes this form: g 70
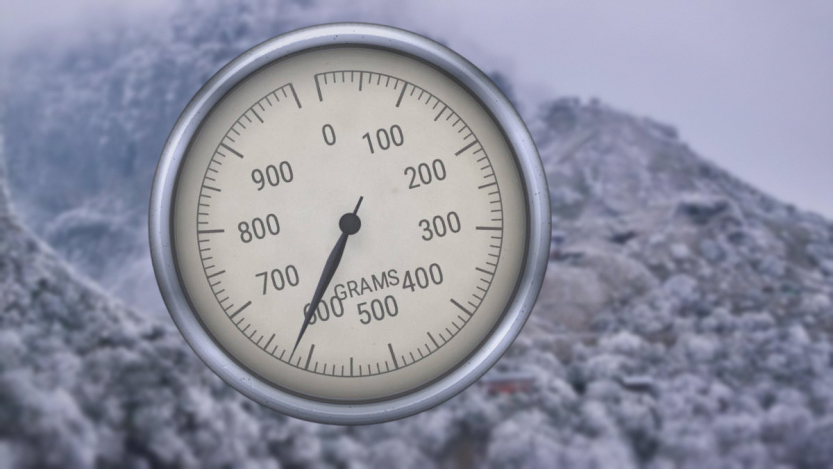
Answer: g 620
